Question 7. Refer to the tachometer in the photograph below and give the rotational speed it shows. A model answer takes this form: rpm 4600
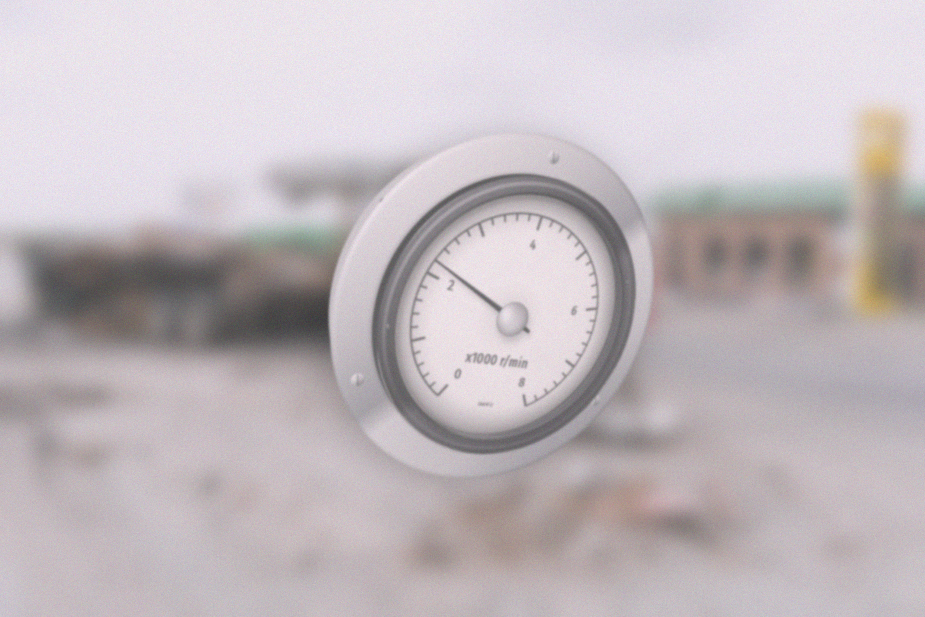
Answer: rpm 2200
